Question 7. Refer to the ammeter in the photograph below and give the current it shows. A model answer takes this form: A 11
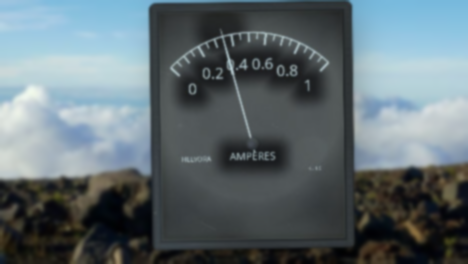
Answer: A 0.35
